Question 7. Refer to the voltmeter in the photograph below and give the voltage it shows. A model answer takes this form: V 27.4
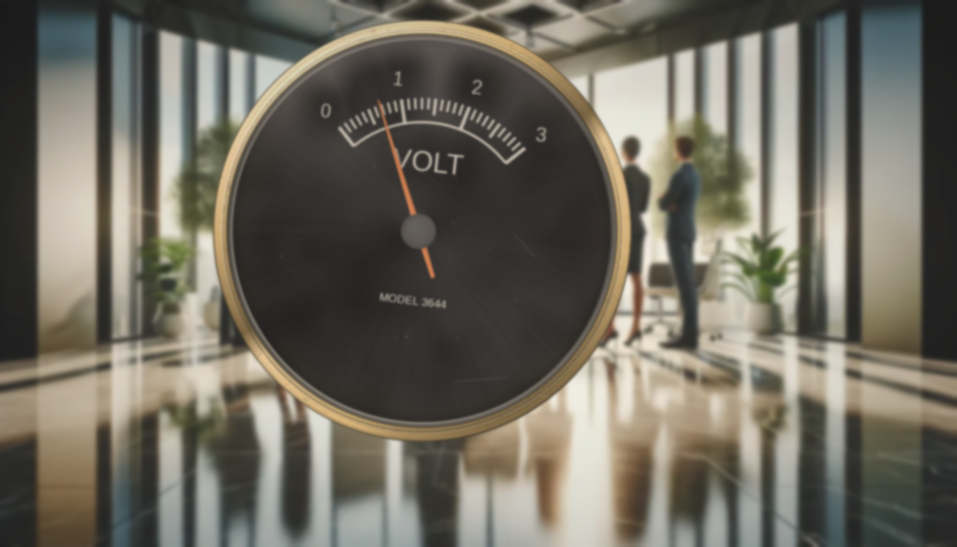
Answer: V 0.7
